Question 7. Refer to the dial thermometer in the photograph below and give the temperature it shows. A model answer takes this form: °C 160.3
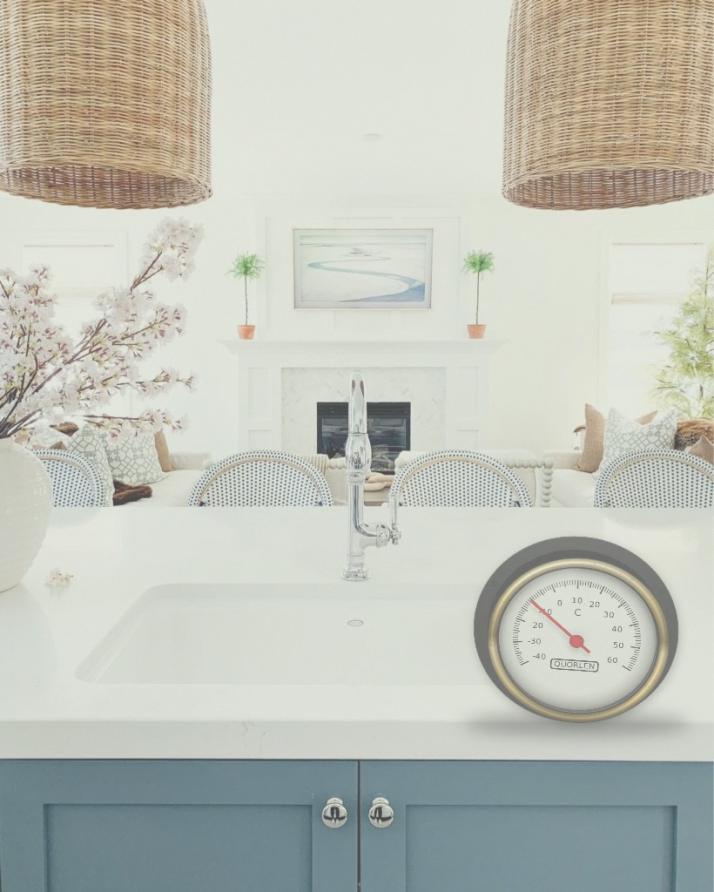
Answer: °C -10
